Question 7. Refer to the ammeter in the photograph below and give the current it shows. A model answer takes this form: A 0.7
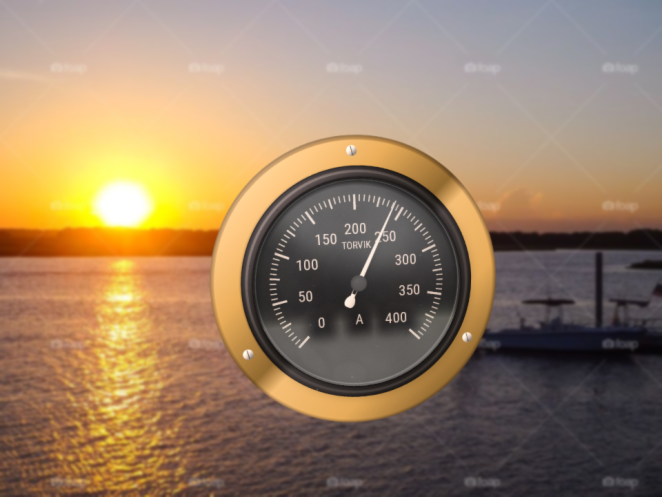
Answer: A 240
